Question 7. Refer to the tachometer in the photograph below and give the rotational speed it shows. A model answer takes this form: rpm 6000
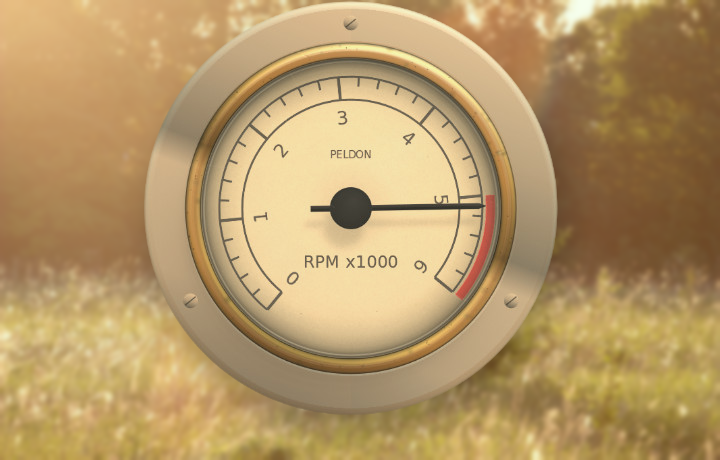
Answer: rpm 5100
